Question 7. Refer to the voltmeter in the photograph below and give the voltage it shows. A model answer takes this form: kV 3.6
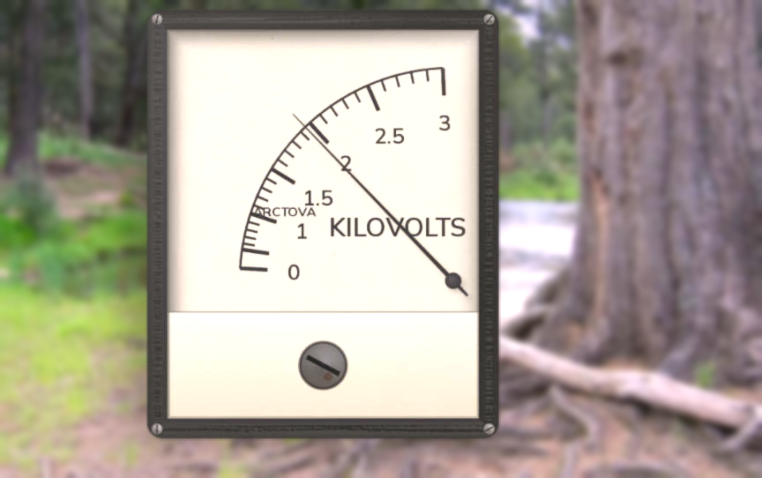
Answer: kV 1.95
